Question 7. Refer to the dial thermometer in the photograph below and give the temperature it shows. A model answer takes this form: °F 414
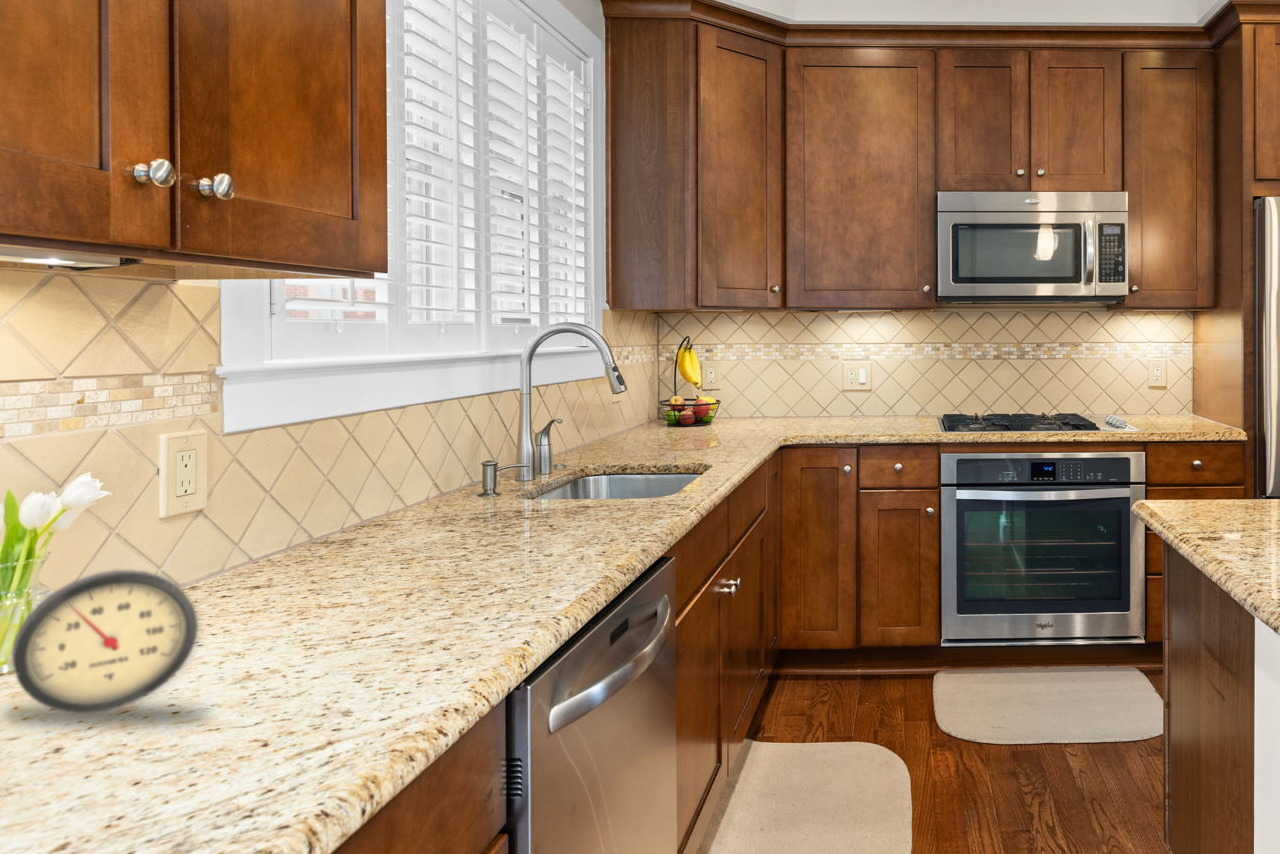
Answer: °F 30
